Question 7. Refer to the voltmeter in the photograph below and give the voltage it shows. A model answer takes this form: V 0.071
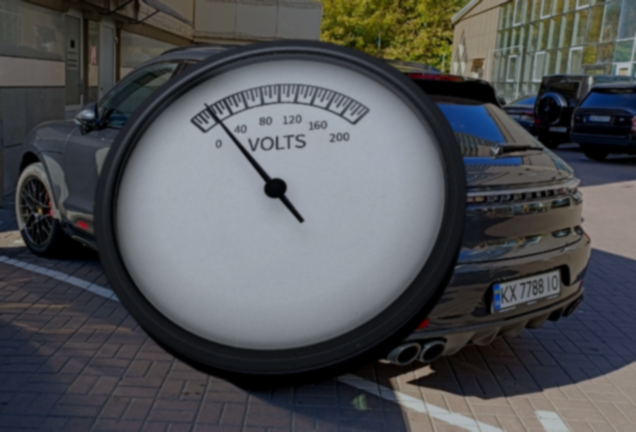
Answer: V 20
